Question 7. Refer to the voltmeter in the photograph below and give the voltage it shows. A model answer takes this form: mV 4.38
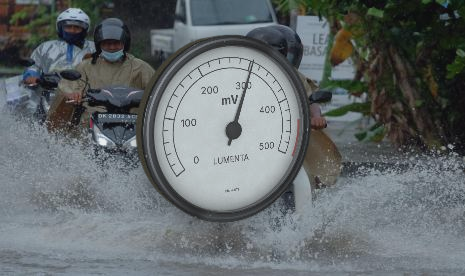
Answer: mV 300
